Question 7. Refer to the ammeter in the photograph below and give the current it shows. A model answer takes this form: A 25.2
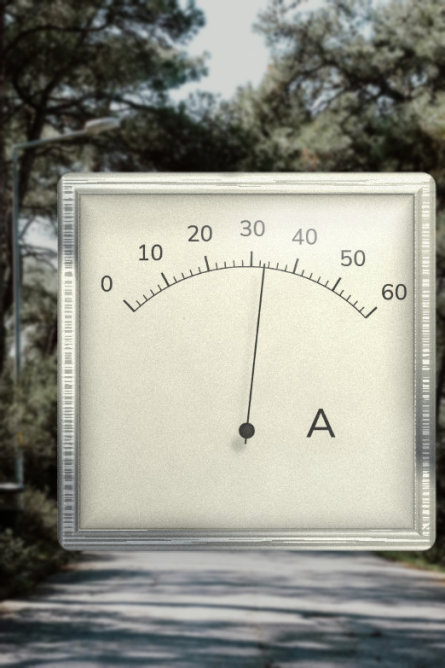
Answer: A 33
